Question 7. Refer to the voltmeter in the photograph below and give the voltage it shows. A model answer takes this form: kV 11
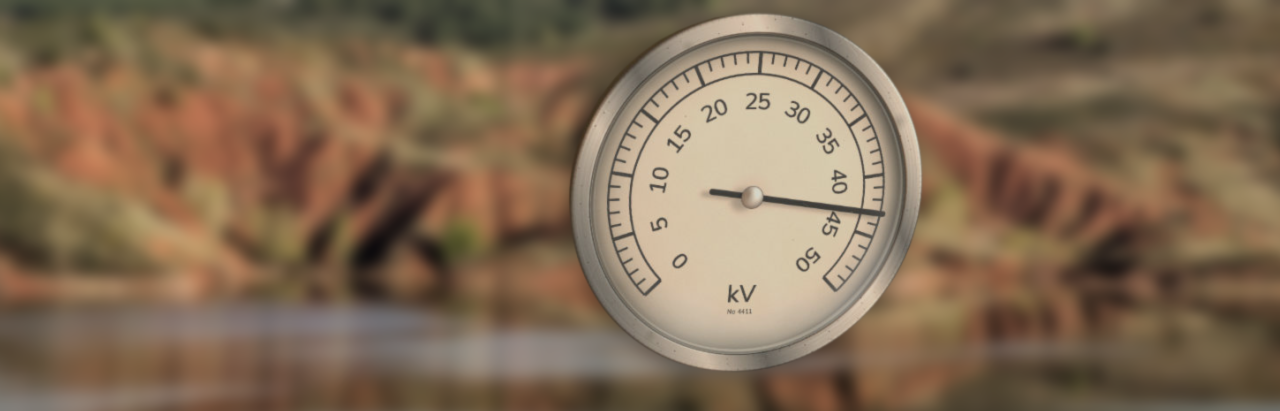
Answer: kV 43
